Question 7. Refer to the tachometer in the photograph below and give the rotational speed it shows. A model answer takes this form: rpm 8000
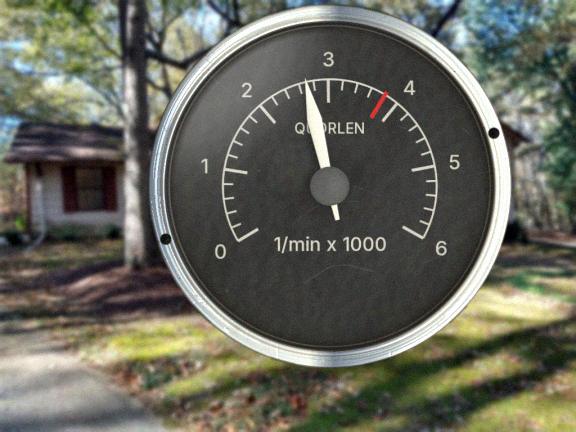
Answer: rpm 2700
